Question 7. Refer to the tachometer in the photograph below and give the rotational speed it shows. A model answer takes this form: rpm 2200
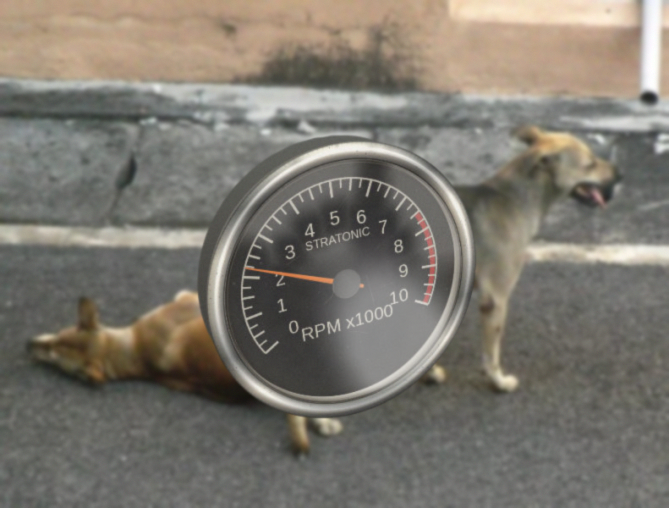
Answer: rpm 2250
